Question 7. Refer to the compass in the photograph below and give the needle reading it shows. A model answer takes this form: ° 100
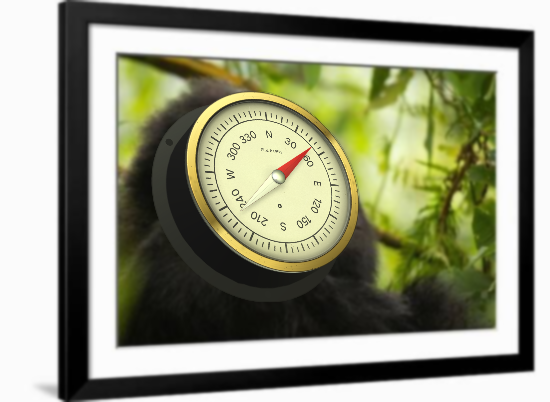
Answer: ° 50
